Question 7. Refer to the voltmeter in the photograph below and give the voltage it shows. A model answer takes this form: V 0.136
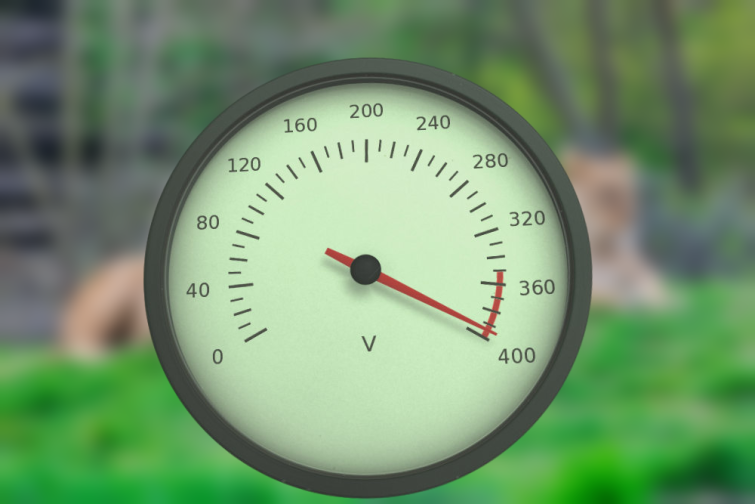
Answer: V 395
